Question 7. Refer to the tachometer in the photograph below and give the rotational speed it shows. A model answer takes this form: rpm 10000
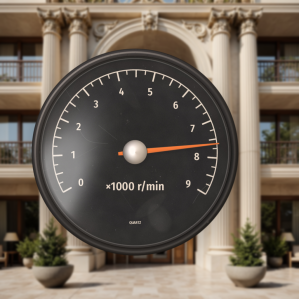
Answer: rpm 7625
